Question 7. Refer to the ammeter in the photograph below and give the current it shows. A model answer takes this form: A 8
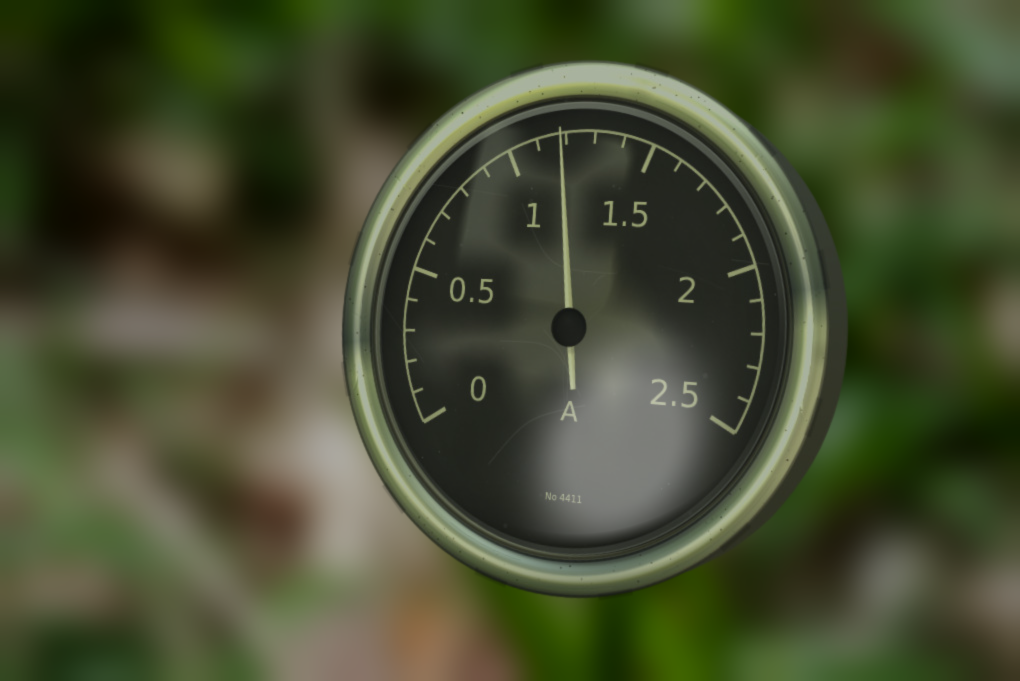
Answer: A 1.2
